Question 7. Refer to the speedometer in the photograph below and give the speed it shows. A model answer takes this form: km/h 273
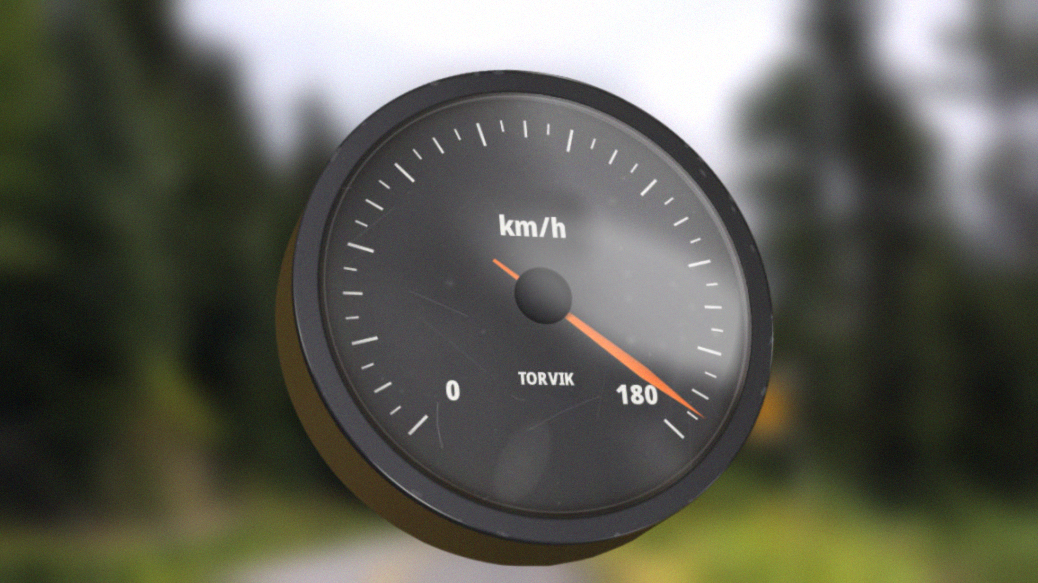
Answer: km/h 175
